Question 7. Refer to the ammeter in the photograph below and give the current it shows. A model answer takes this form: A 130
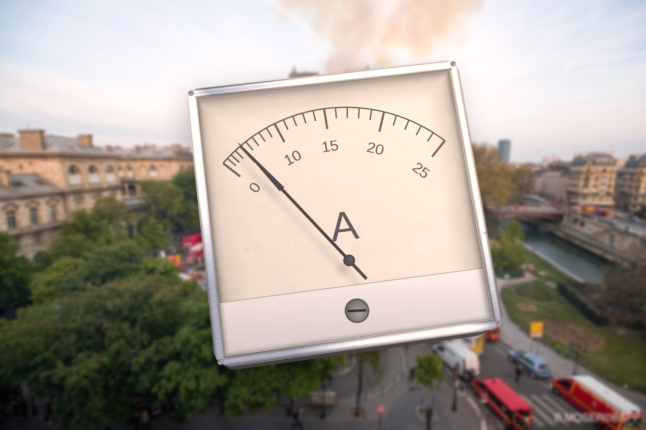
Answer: A 5
